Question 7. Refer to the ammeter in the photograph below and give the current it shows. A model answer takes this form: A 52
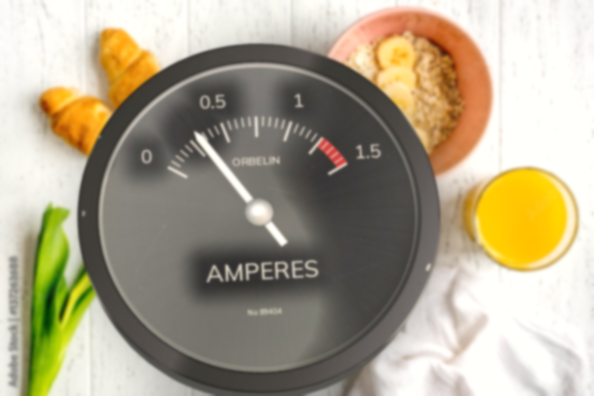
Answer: A 0.3
